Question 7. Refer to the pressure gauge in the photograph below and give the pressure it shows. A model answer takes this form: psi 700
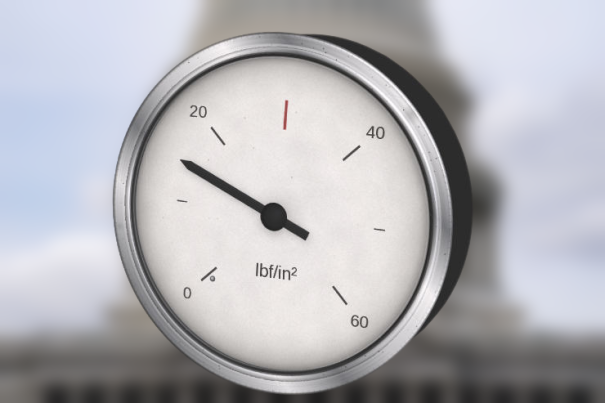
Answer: psi 15
